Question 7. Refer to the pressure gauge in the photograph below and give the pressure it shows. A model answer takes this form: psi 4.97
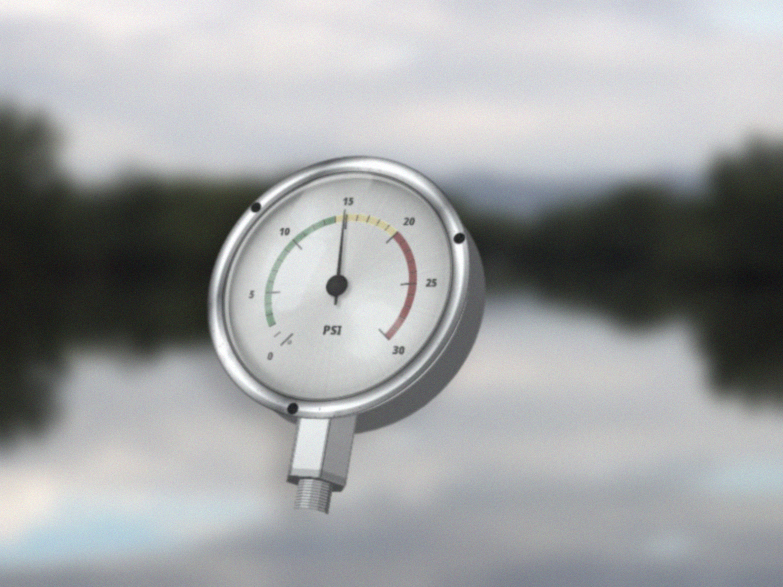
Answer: psi 15
